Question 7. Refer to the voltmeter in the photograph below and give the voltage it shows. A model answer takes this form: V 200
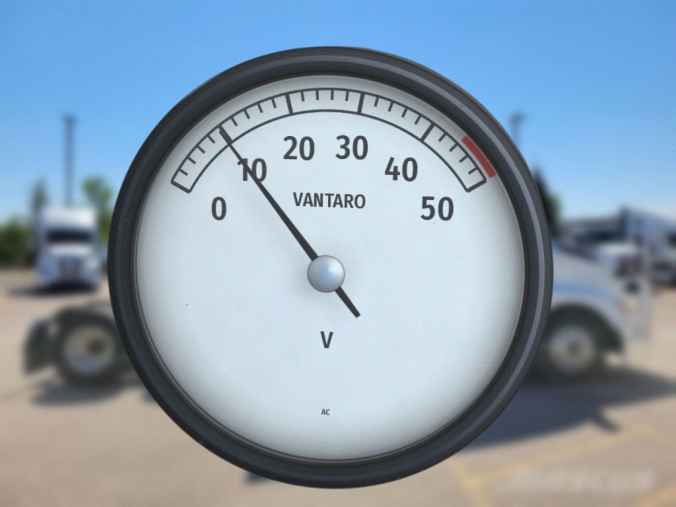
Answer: V 10
